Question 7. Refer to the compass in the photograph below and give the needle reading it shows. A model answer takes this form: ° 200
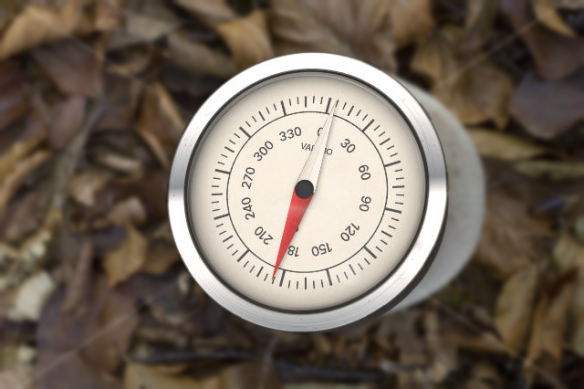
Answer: ° 185
